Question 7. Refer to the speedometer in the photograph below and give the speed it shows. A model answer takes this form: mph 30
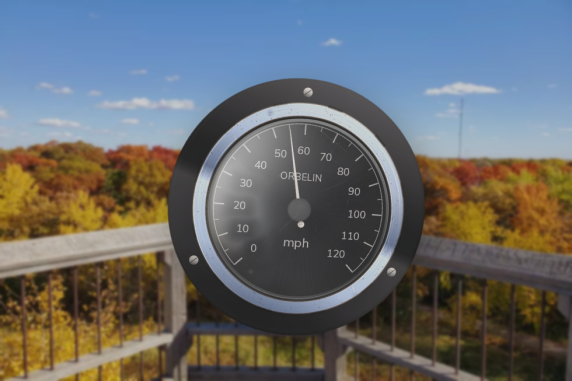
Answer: mph 55
